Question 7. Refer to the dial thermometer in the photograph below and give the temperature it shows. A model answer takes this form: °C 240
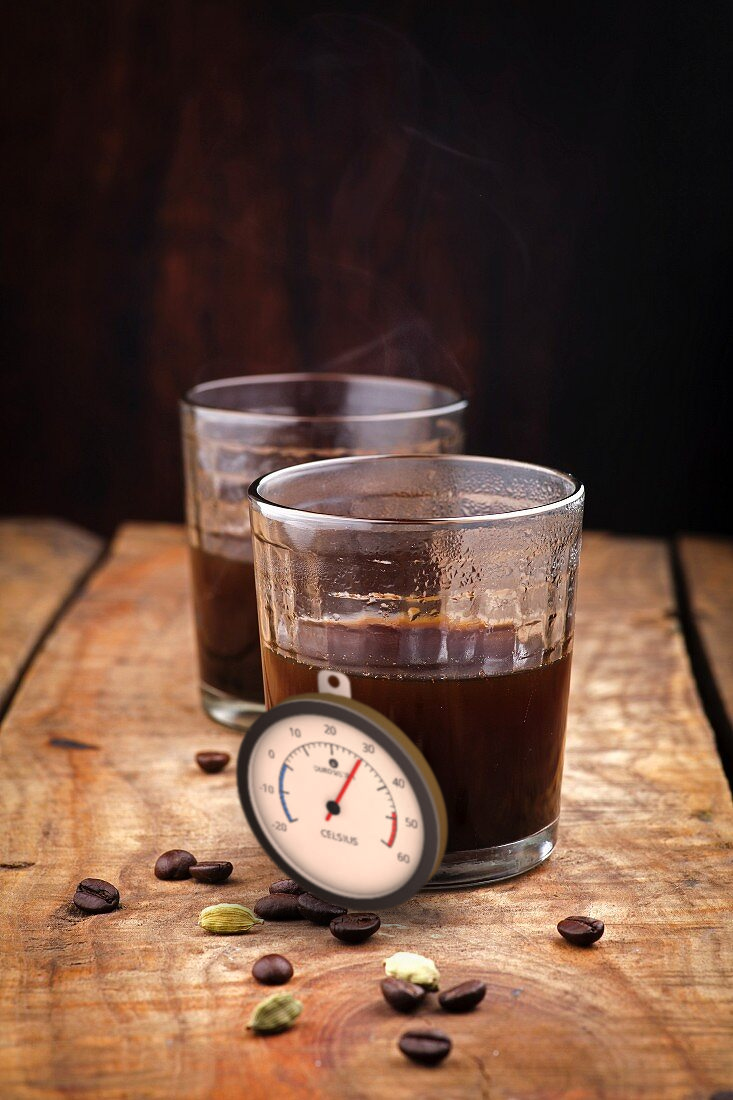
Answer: °C 30
